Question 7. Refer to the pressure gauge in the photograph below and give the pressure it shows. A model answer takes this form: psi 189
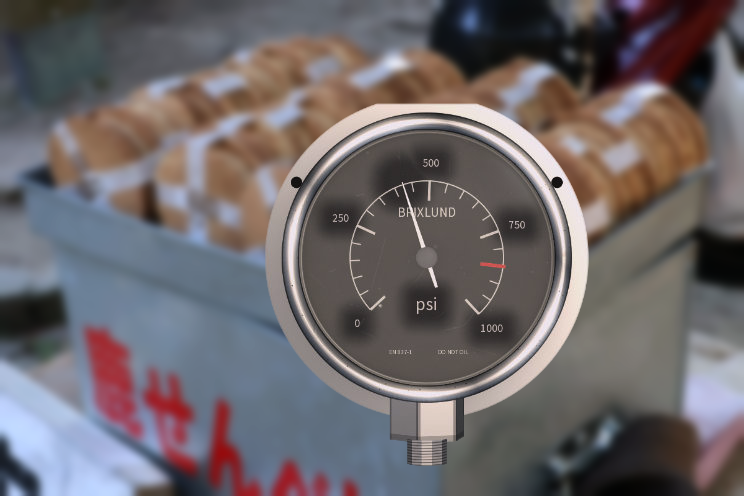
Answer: psi 425
